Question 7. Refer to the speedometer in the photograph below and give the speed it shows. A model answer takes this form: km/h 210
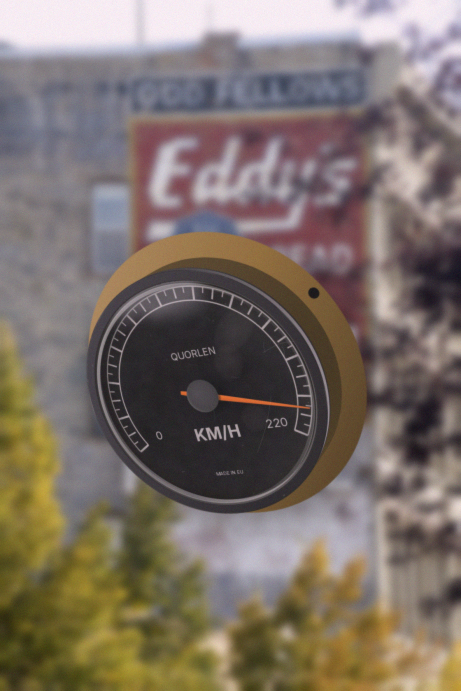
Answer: km/h 205
